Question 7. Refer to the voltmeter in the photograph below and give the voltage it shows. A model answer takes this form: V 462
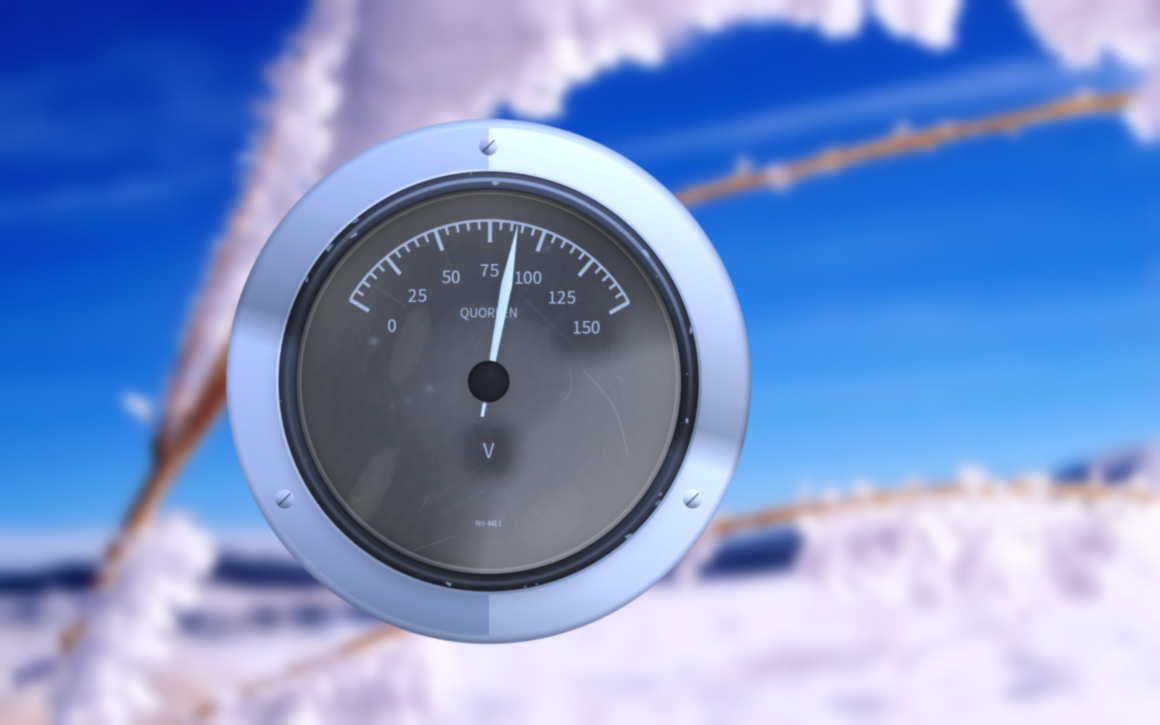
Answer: V 87.5
